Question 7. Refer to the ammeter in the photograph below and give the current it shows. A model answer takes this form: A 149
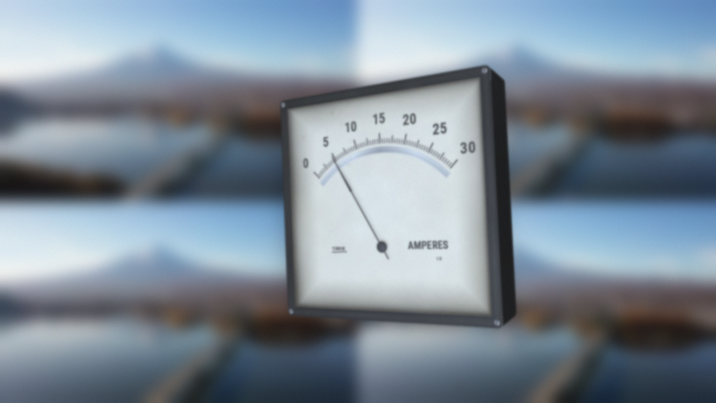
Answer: A 5
